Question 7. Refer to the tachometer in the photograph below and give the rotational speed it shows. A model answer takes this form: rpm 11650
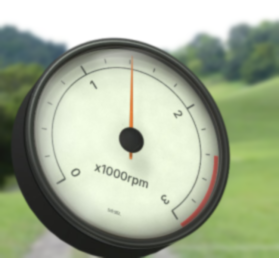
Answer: rpm 1400
